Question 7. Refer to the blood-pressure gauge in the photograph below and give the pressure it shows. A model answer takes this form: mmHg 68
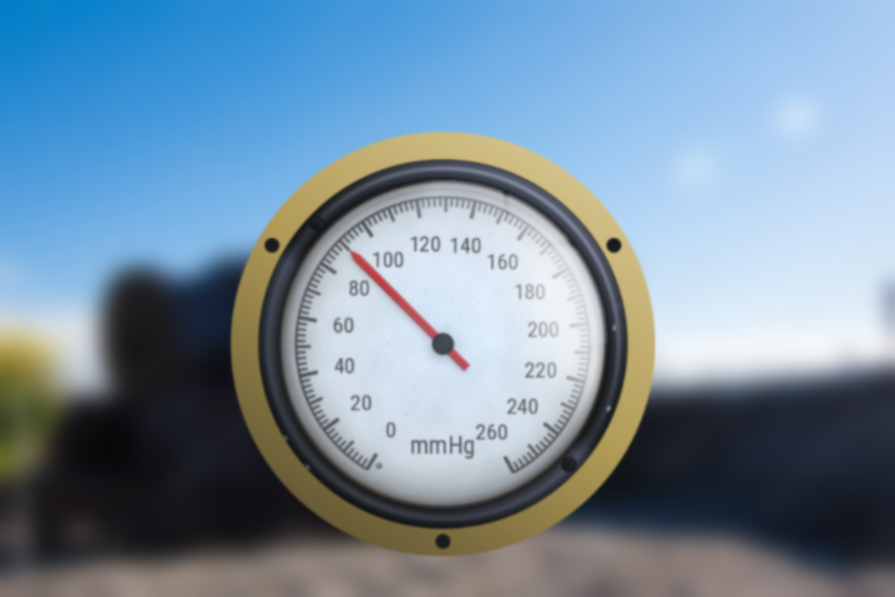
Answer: mmHg 90
